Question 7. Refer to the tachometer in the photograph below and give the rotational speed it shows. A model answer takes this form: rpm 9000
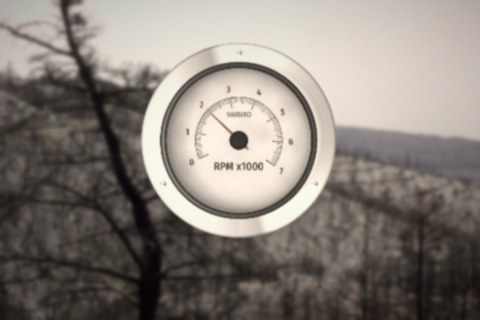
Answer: rpm 2000
